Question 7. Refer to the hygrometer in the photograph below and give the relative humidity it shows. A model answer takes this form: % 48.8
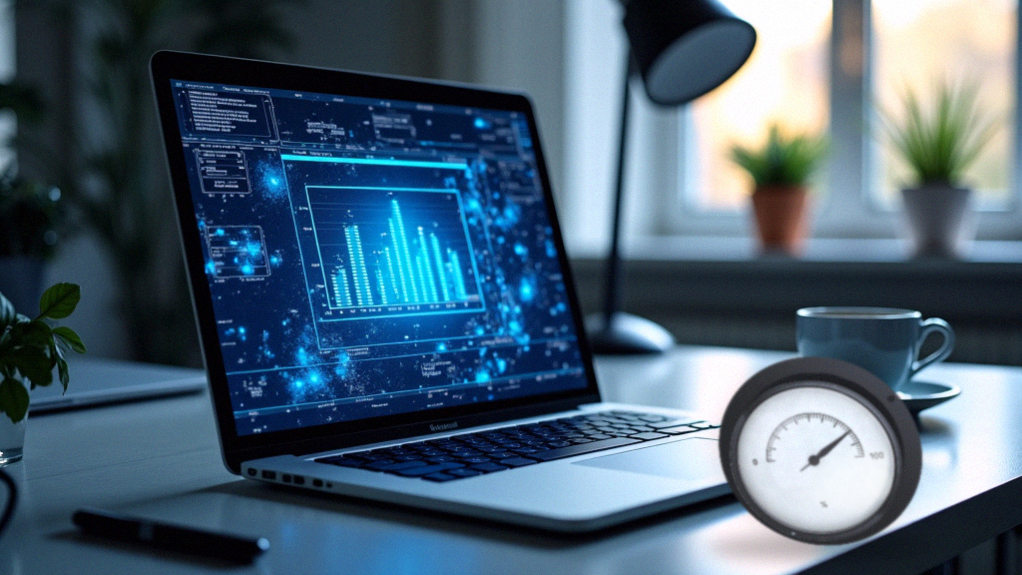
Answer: % 80
